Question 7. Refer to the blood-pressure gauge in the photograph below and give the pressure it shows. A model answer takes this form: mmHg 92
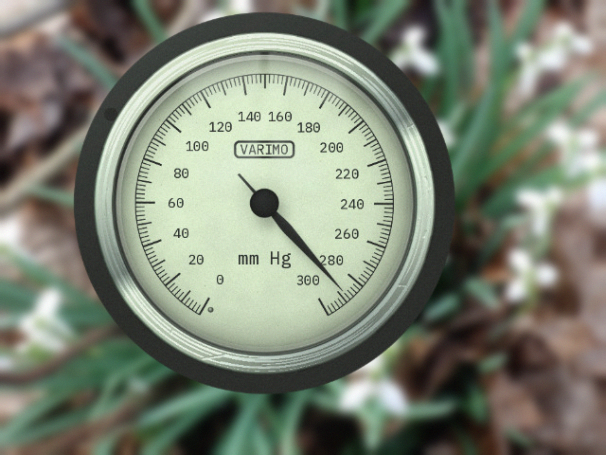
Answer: mmHg 288
